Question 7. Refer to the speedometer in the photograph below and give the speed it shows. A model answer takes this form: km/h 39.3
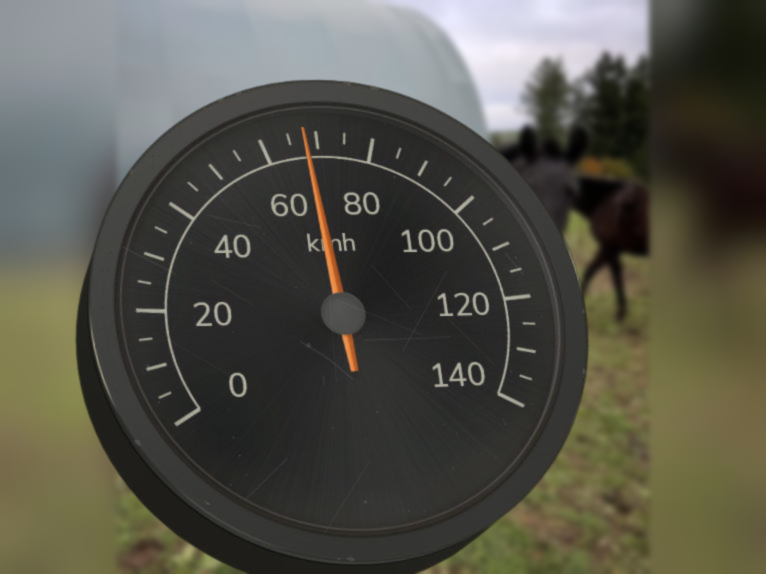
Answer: km/h 67.5
